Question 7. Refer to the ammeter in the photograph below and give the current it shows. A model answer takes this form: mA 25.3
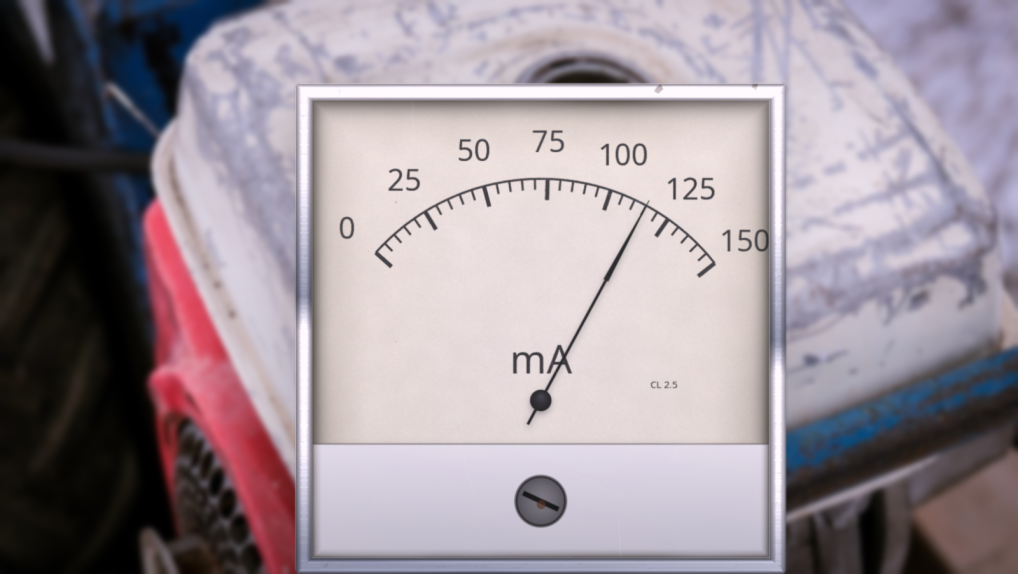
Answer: mA 115
